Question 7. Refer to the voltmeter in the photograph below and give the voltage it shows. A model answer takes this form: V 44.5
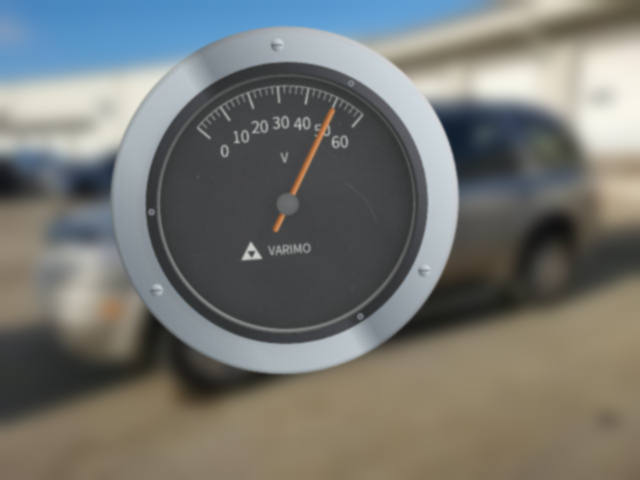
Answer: V 50
